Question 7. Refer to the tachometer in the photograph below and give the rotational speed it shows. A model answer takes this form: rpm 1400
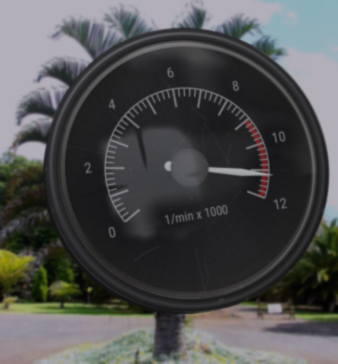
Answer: rpm 11200
